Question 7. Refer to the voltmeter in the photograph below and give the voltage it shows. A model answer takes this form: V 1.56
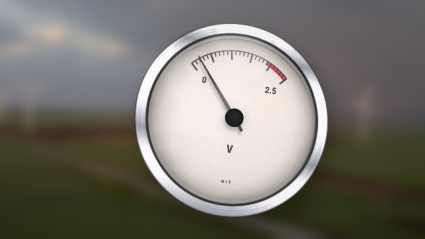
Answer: V 0.2
